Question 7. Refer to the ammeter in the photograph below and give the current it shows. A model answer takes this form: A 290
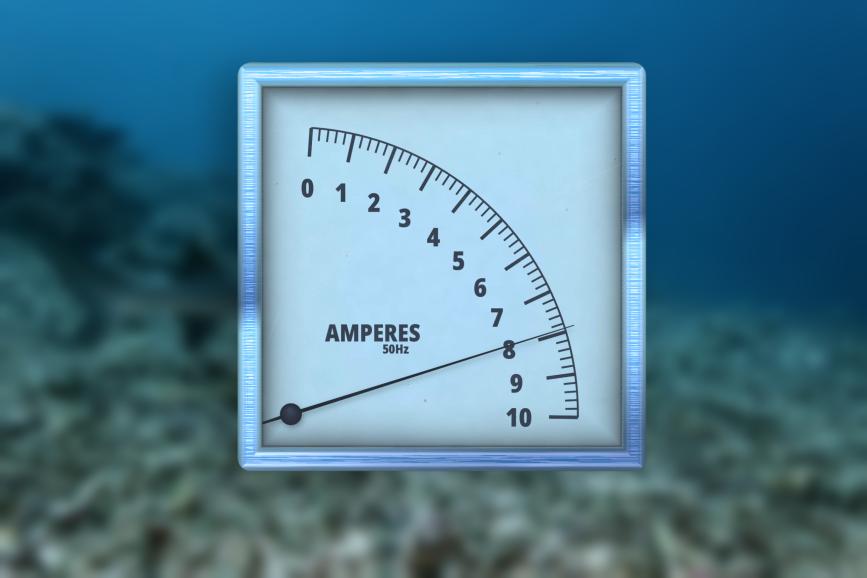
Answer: A 7.9
